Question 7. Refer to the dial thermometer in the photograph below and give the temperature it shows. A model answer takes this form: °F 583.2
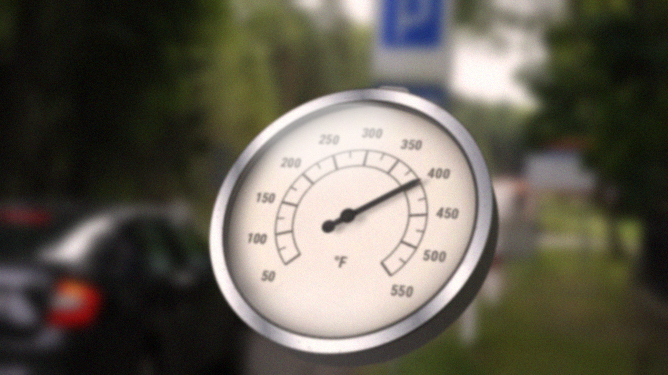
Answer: °F 400
